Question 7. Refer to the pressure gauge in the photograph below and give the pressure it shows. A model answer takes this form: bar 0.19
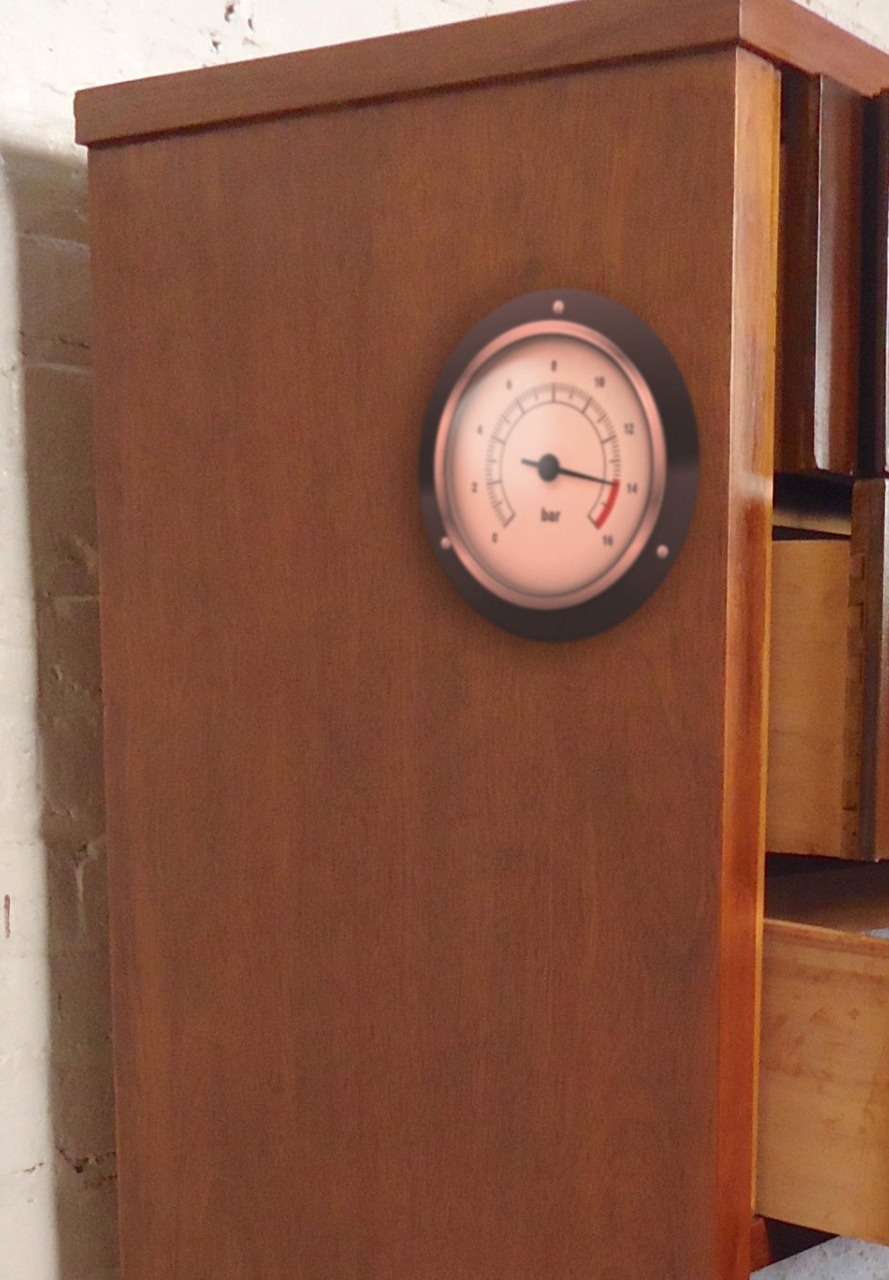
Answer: bar 14
